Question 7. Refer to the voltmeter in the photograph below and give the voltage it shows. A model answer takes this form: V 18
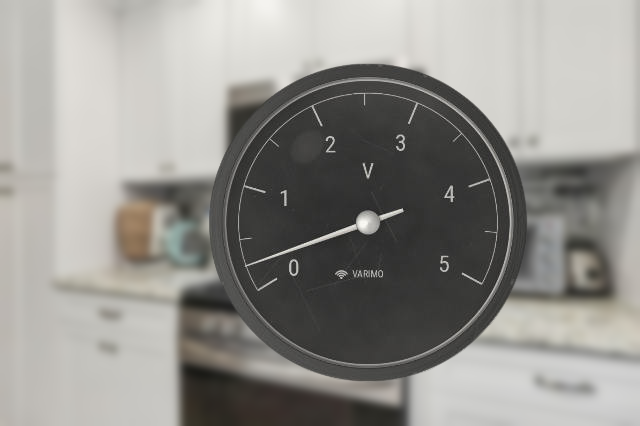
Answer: V 0.25
